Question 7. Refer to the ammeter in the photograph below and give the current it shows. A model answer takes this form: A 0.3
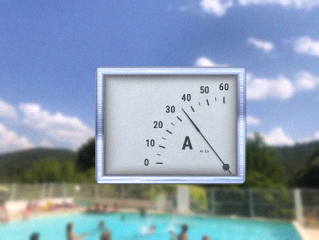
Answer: A 35
